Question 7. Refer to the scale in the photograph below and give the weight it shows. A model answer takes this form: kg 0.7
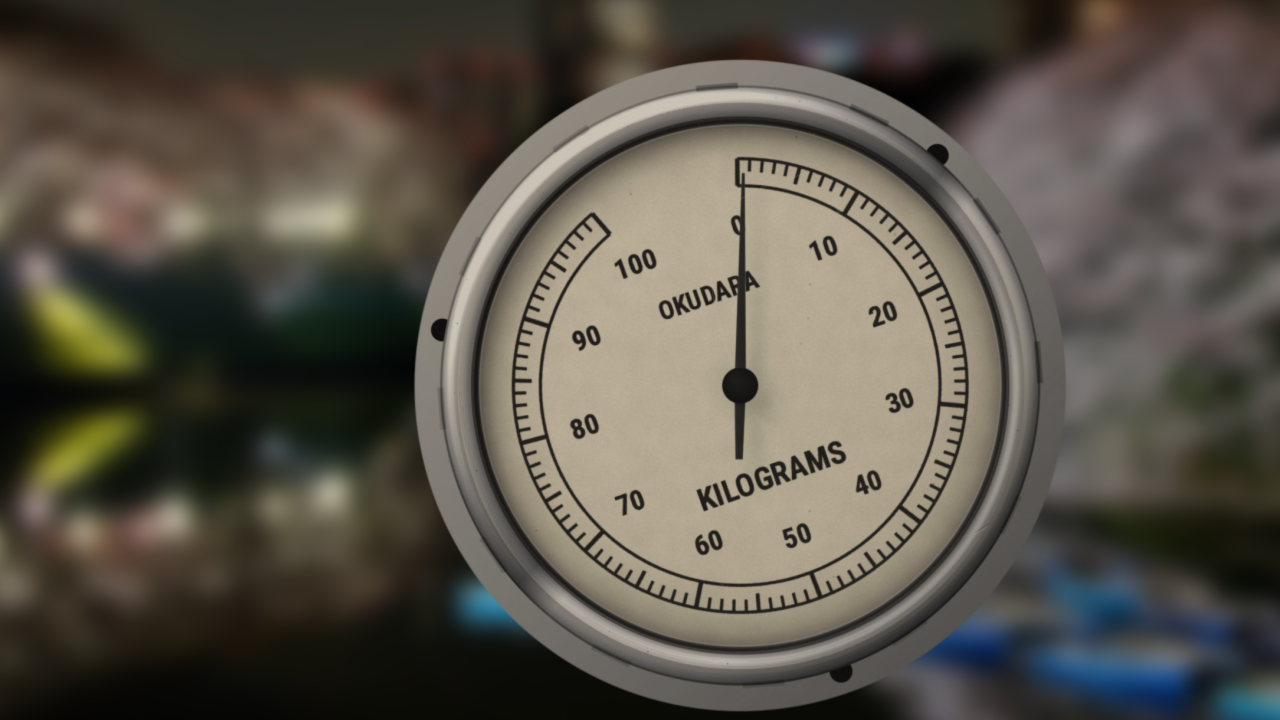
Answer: kg 0.5
